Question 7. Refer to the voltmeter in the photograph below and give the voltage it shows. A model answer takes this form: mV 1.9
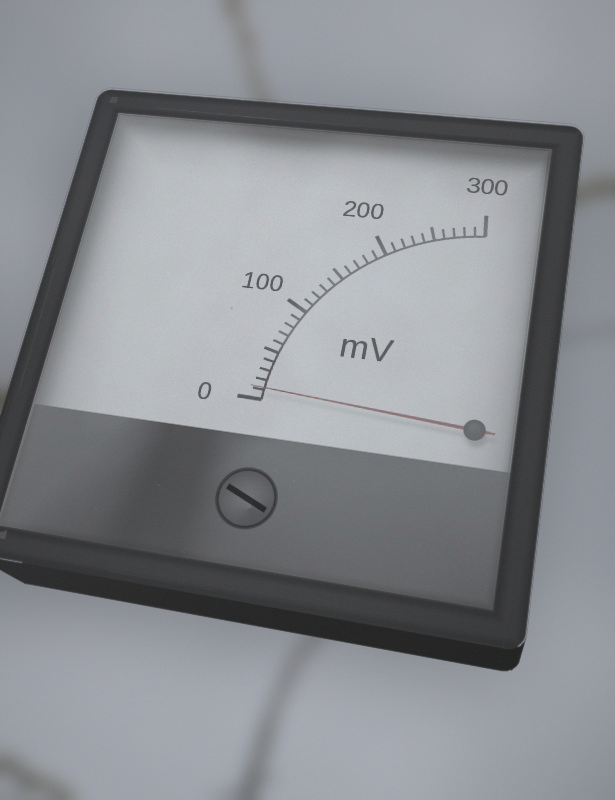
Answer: mV 10
